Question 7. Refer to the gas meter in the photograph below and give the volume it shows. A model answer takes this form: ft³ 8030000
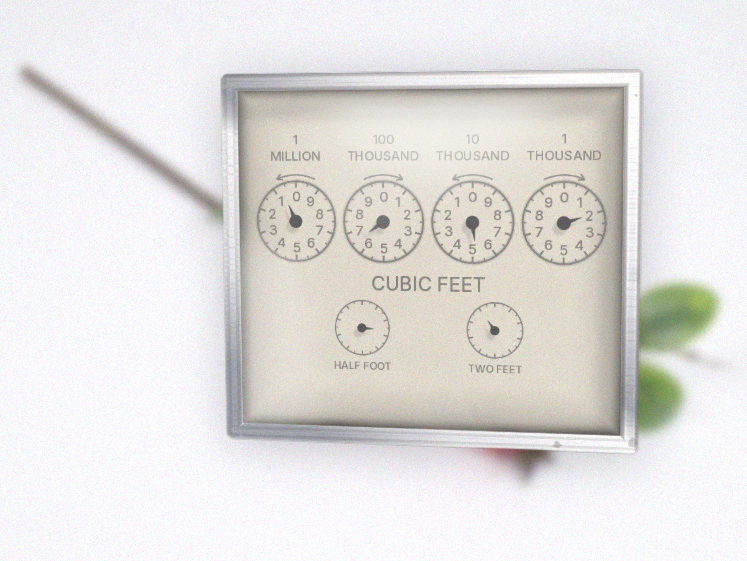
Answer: ft³ 65200
